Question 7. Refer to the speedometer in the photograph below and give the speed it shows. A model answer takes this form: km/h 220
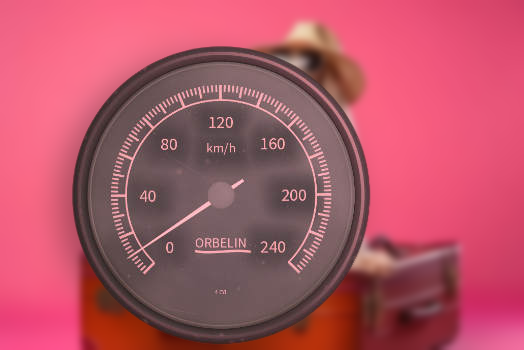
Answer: km/h 10
